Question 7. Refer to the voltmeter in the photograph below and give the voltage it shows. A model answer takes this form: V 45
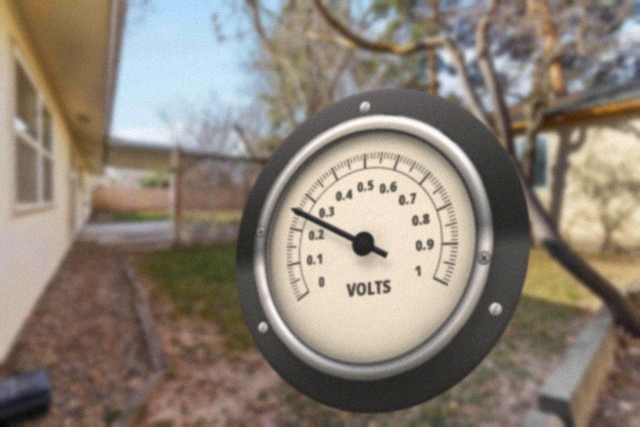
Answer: V 0.25
